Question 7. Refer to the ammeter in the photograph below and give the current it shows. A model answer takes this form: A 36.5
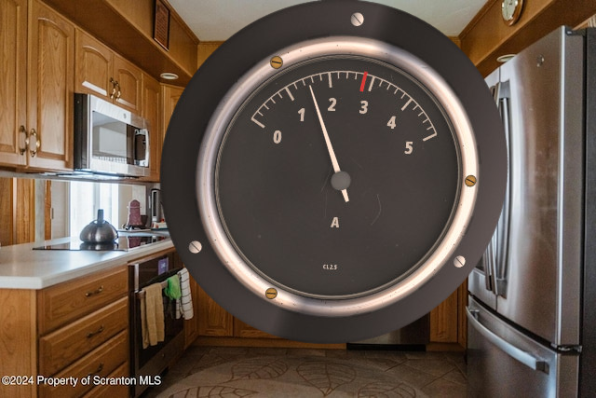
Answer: A 1.5
